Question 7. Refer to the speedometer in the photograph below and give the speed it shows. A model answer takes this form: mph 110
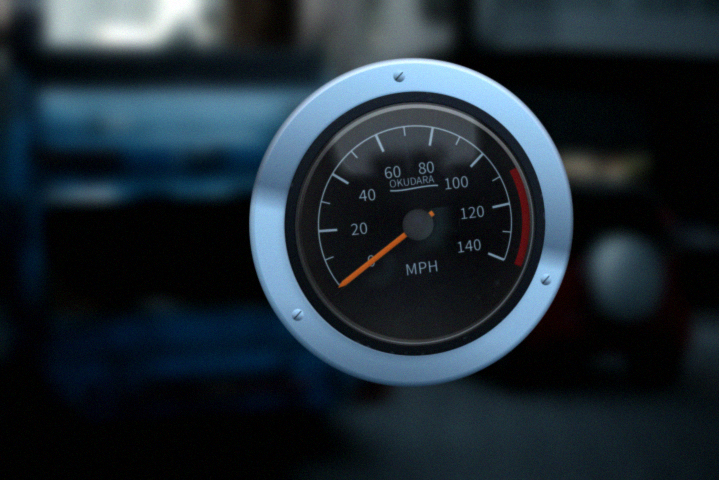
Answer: mph 0
